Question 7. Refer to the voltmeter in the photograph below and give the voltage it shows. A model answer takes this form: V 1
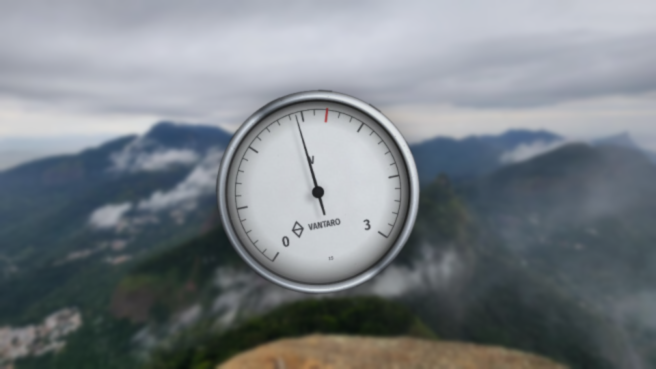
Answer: V 1.45
